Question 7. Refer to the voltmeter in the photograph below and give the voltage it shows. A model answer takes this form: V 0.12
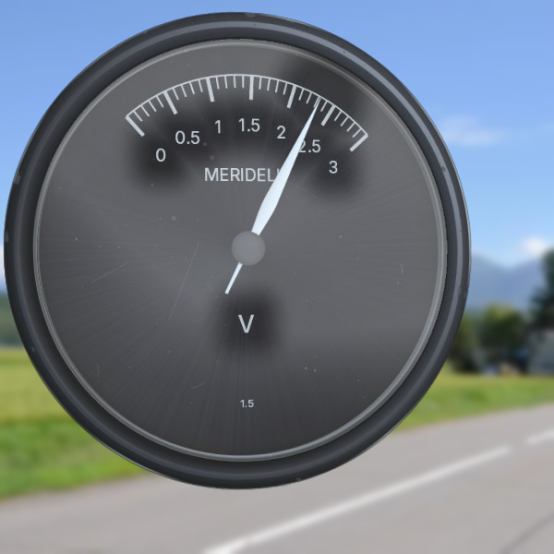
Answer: V 2.3
